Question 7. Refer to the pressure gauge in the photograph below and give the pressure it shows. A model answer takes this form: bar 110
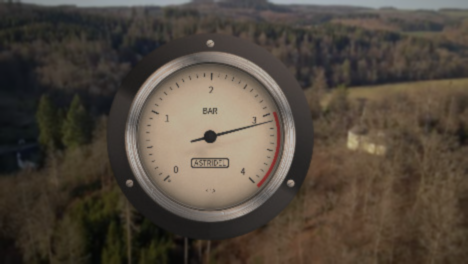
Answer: bar 3.1
